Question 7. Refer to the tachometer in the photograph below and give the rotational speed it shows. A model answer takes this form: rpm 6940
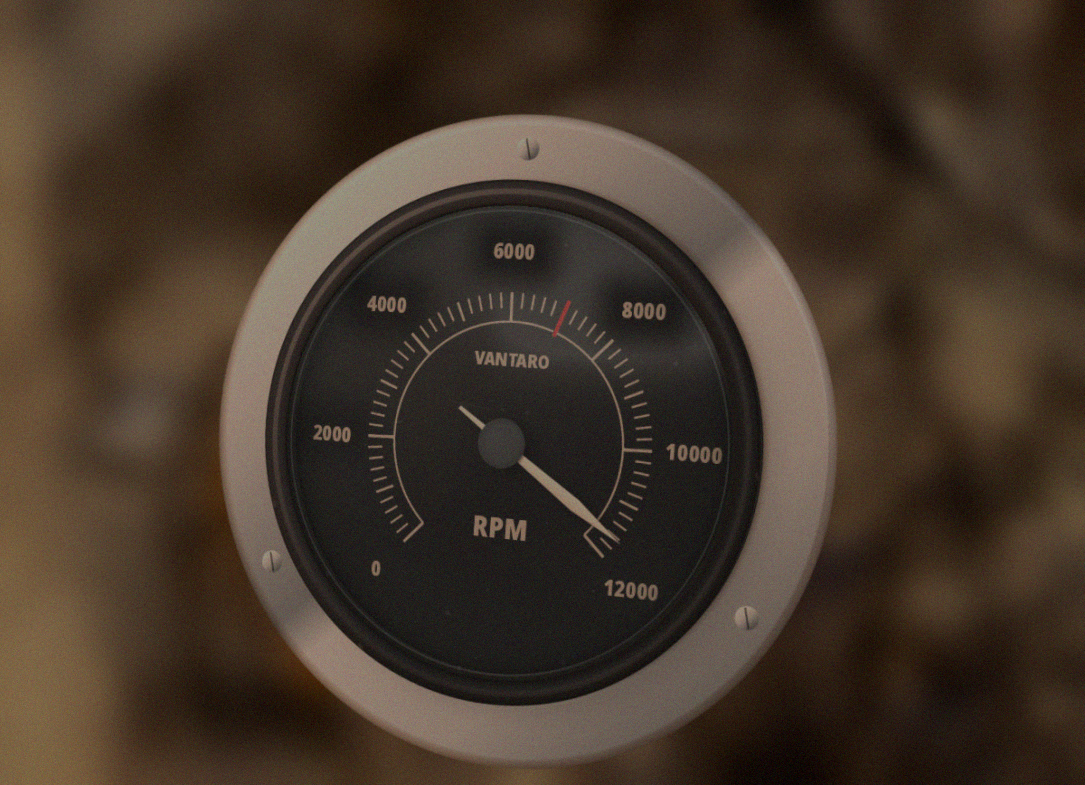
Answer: rpm 11600
